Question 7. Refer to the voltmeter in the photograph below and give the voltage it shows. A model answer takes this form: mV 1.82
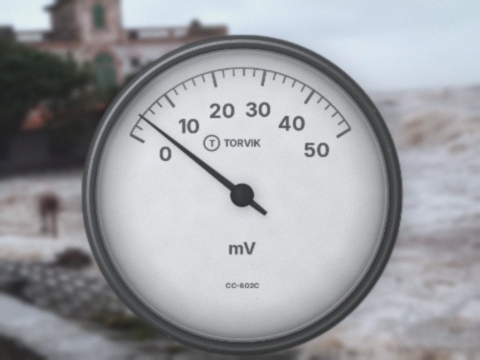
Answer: mV 4
